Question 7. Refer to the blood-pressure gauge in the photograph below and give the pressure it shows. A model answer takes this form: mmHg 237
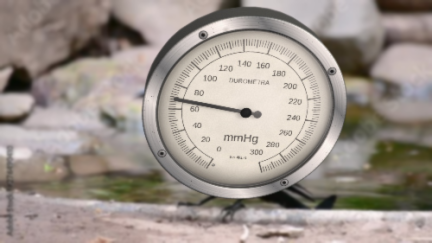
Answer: mmHg 70
